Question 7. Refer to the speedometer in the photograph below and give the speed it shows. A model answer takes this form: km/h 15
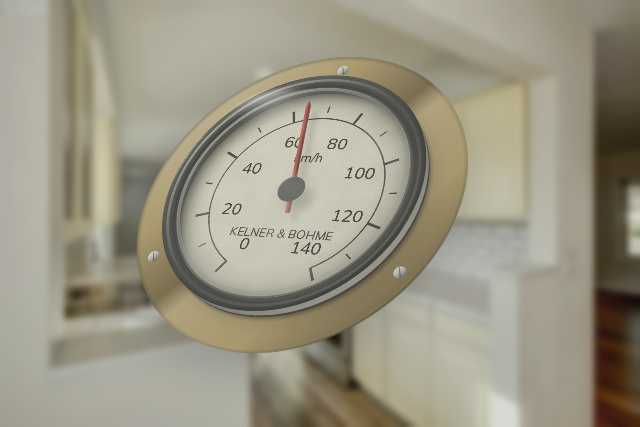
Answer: km/h 65
